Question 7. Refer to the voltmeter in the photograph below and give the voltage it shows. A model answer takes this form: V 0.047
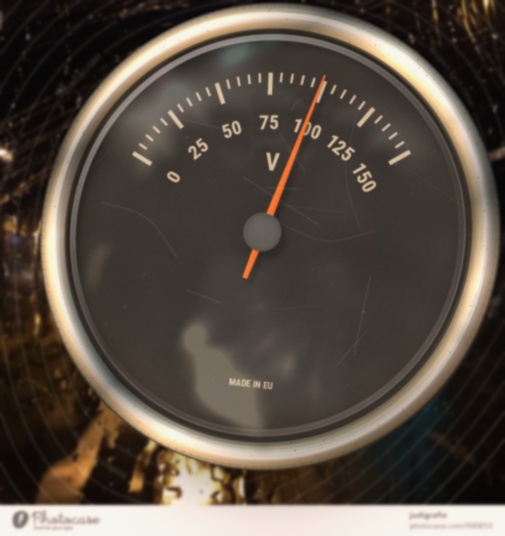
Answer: V 100
